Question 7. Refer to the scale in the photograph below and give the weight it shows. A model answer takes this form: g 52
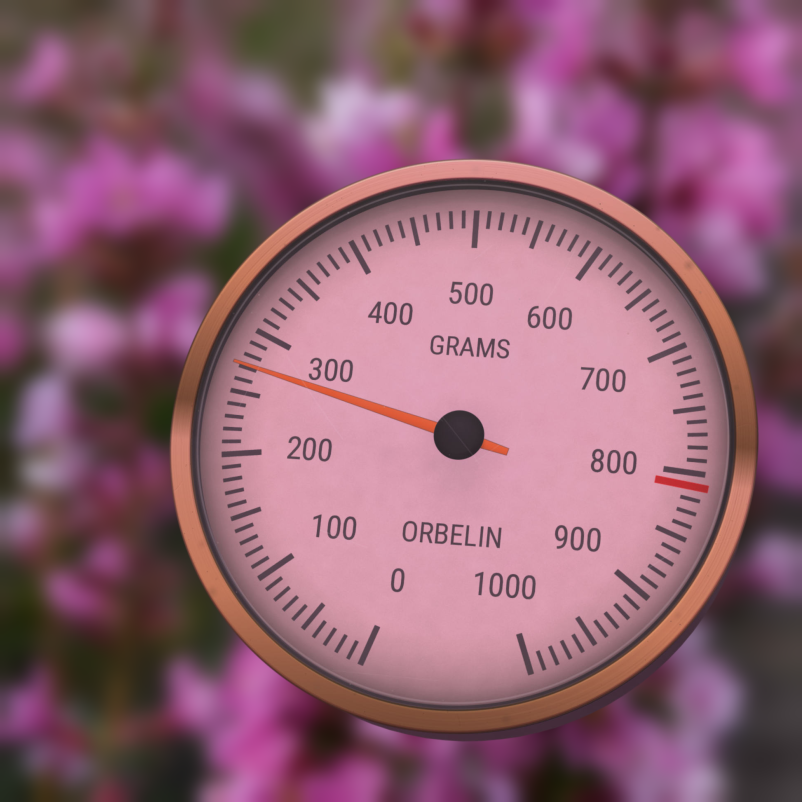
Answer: g 270
